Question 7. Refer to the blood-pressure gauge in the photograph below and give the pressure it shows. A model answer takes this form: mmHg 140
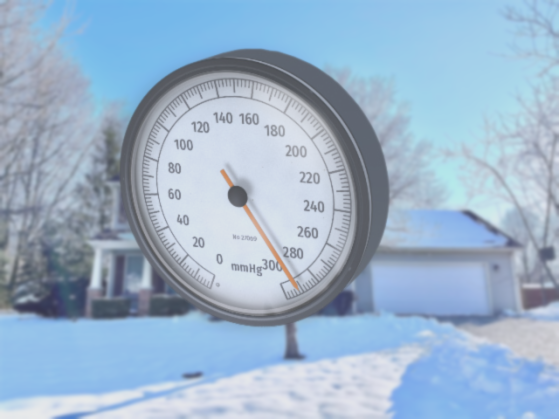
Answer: mmHg 290
